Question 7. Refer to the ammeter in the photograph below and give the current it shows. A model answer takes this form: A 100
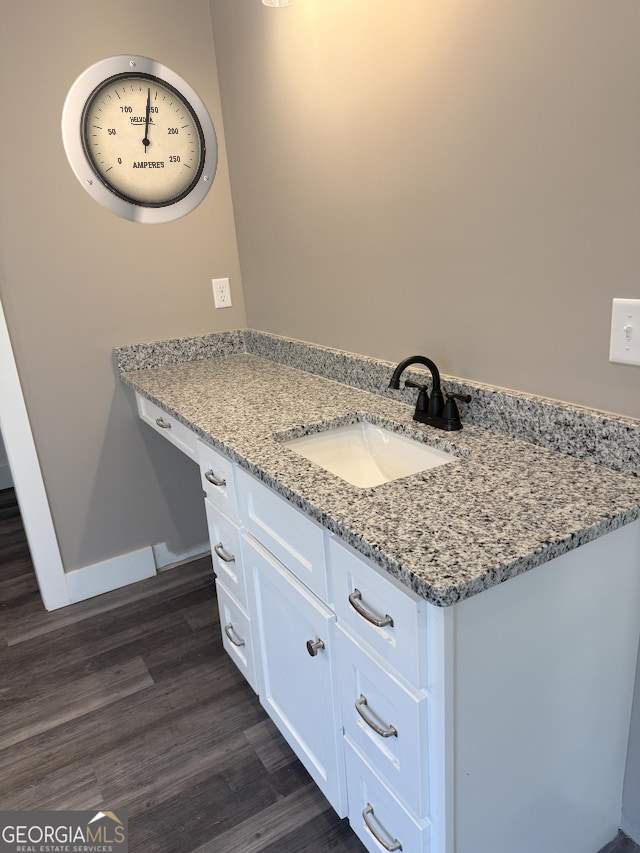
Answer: A 140
